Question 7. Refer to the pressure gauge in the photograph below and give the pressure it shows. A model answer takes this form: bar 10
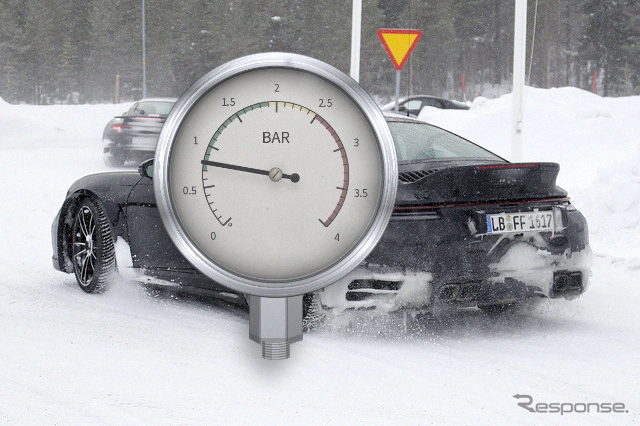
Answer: bar 0.8
